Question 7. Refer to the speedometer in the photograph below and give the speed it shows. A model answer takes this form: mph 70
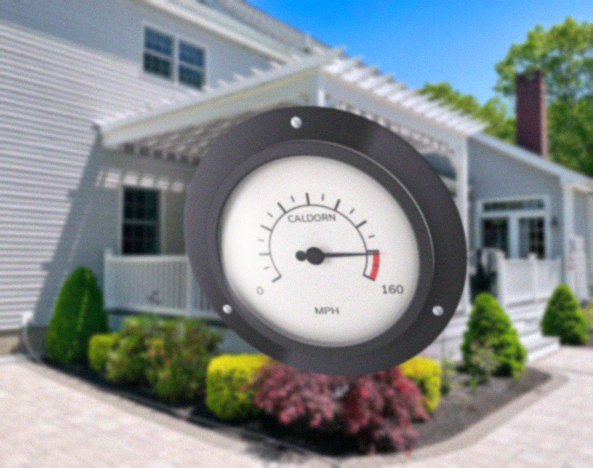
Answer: mph 140
